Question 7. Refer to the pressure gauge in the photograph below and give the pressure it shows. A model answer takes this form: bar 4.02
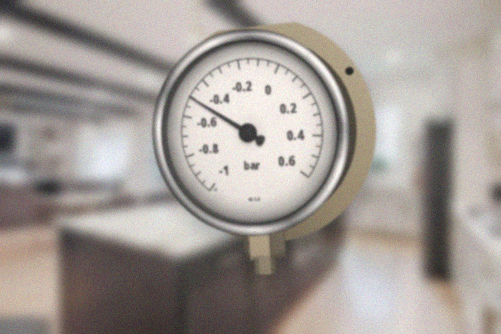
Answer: bar -0.5
